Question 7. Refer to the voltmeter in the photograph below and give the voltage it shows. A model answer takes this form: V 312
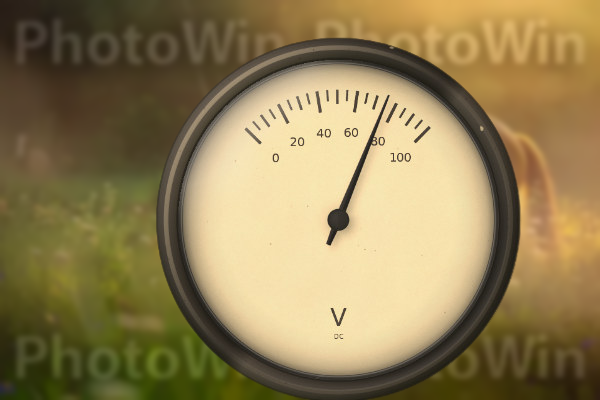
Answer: V 75
